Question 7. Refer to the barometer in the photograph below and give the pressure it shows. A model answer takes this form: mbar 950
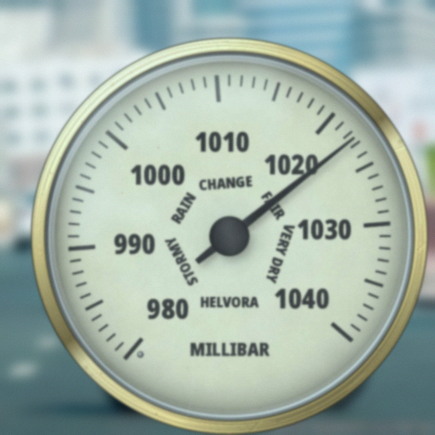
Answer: mbar 1022.5
